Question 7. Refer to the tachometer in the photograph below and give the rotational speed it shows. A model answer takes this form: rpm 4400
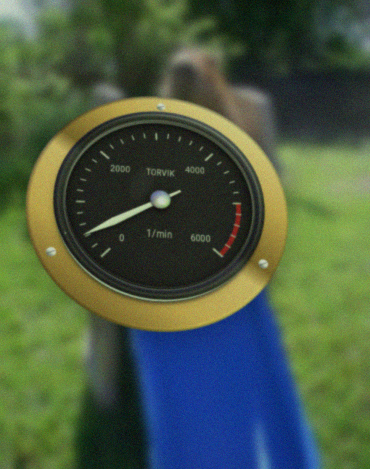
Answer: rpm 400
